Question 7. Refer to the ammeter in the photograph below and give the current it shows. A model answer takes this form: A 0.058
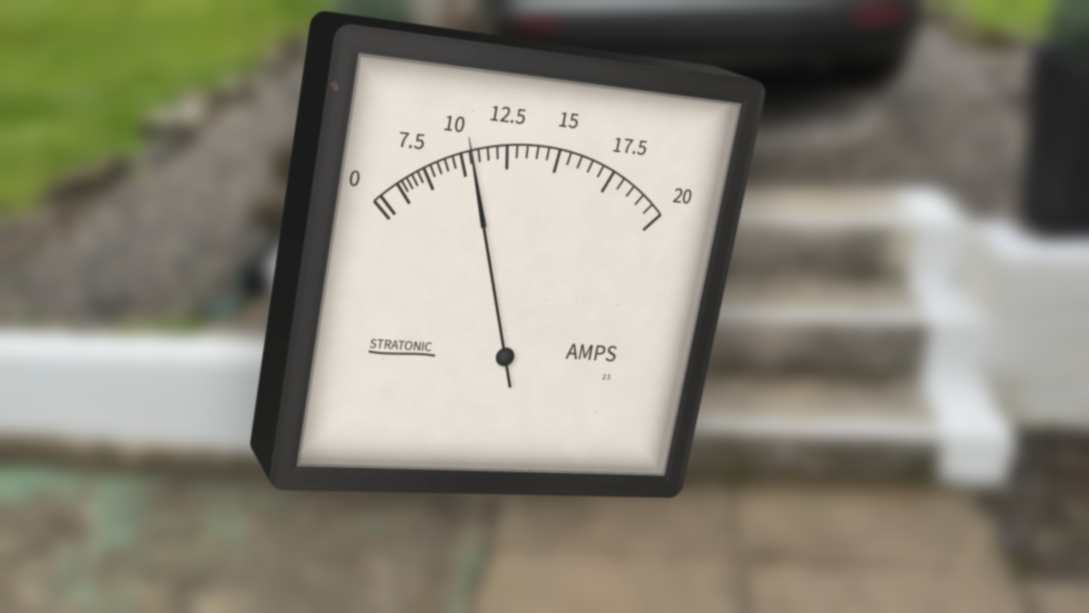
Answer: A 10.5
